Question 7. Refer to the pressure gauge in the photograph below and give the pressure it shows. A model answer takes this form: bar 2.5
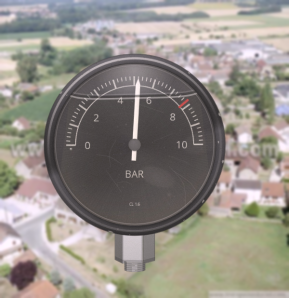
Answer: bar 5.2
